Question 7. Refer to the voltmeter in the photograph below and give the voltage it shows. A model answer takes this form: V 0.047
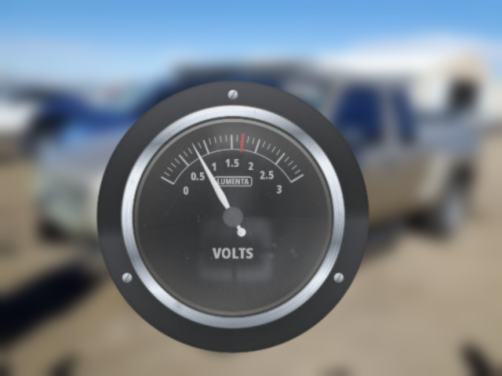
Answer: V 0.8
